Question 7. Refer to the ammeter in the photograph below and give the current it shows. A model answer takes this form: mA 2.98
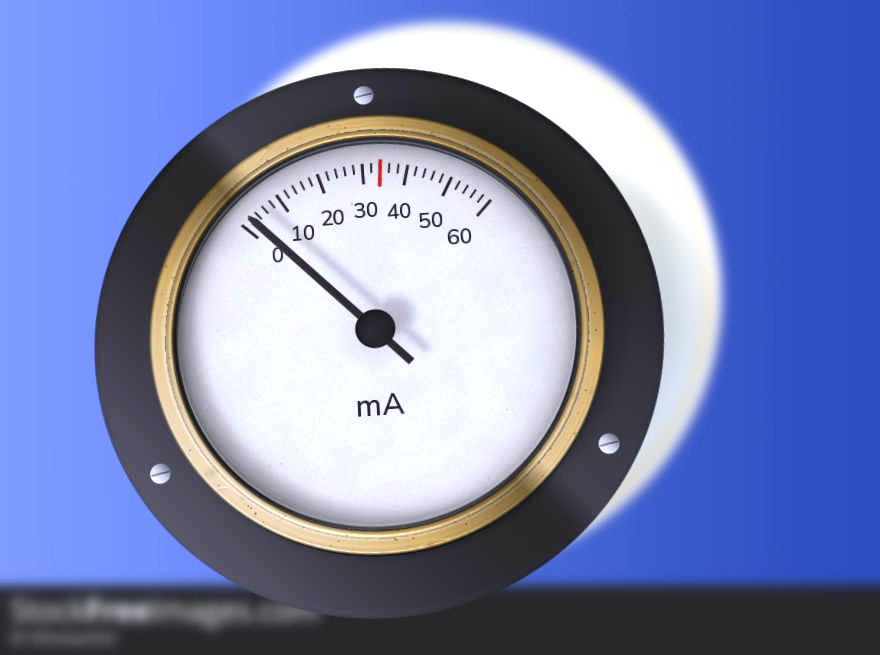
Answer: mA 2
